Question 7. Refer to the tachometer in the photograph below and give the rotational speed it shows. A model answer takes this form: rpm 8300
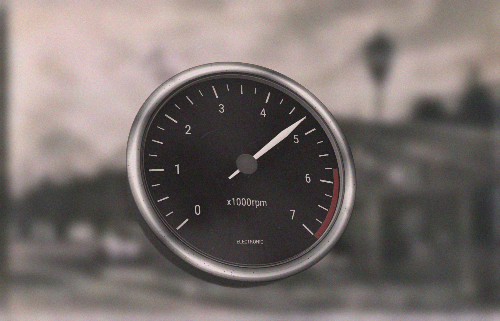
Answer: rpm 4750
